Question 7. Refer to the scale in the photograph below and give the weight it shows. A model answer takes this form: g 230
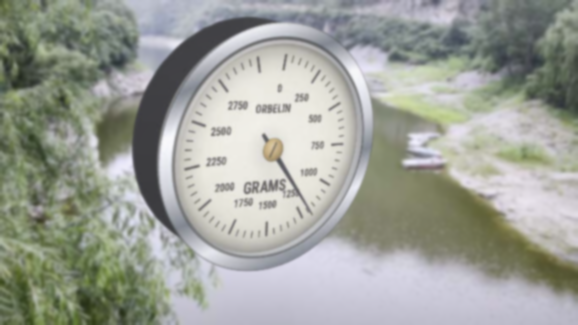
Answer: g 1200
